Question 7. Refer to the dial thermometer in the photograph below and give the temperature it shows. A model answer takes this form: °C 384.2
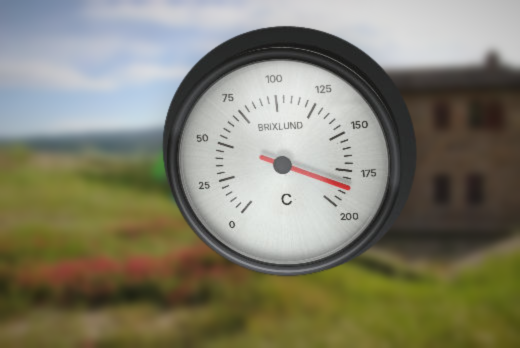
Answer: °C 185
